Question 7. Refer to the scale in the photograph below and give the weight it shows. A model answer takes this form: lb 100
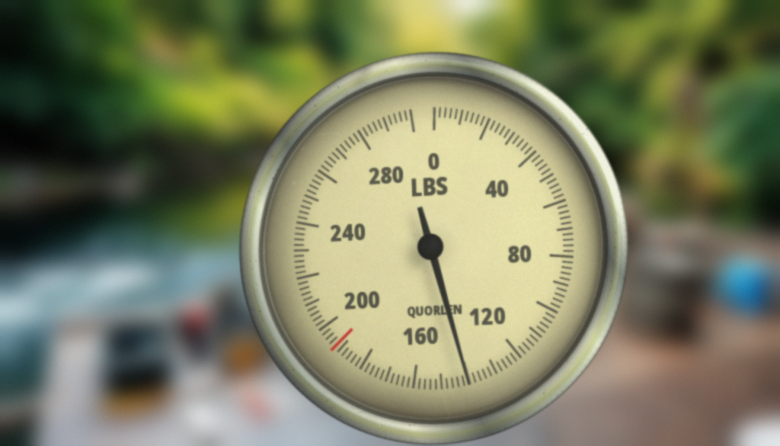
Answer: lb 140
